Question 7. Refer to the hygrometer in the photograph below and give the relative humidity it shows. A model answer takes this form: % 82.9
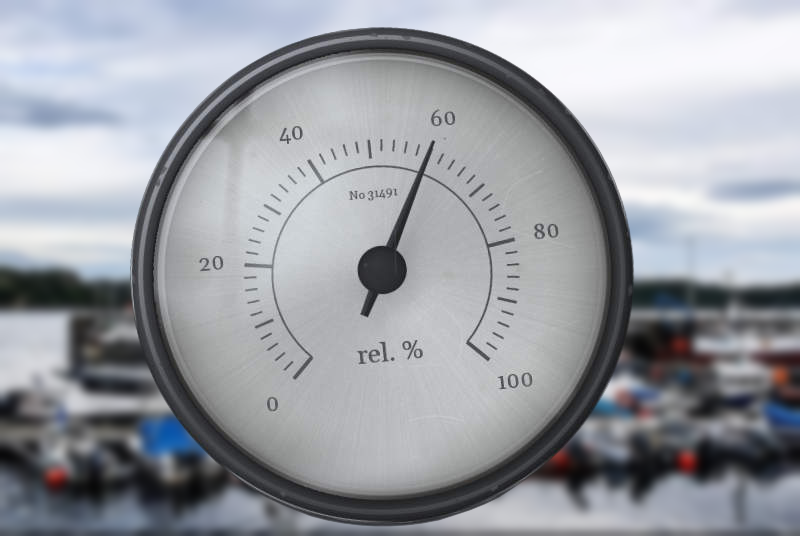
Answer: % 60
